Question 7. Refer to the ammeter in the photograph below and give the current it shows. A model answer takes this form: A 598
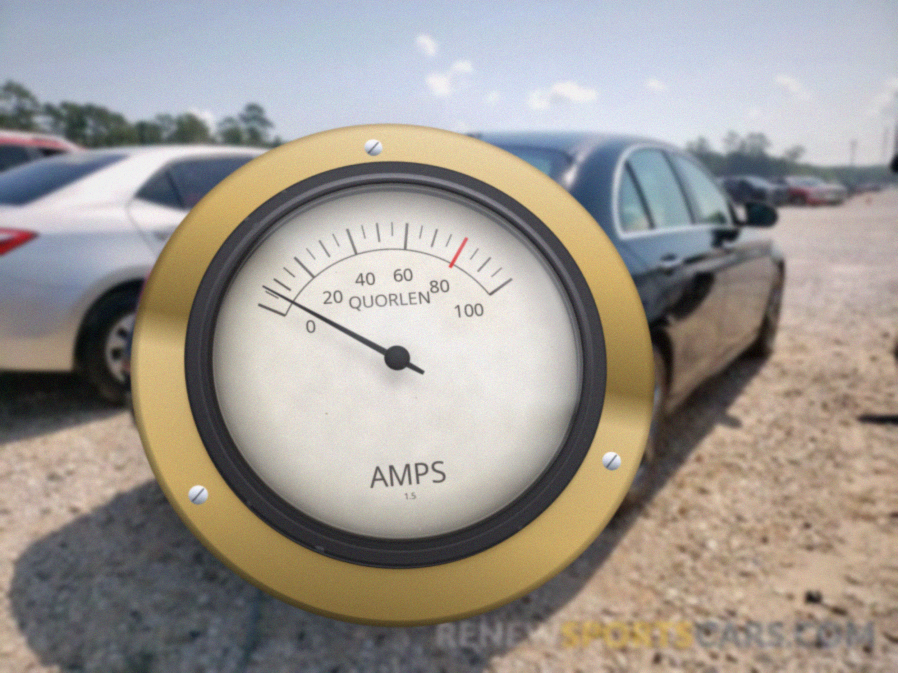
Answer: A 5
